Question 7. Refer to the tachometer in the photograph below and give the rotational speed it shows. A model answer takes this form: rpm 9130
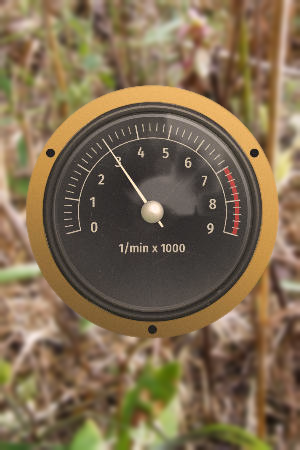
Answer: rpm 3000
